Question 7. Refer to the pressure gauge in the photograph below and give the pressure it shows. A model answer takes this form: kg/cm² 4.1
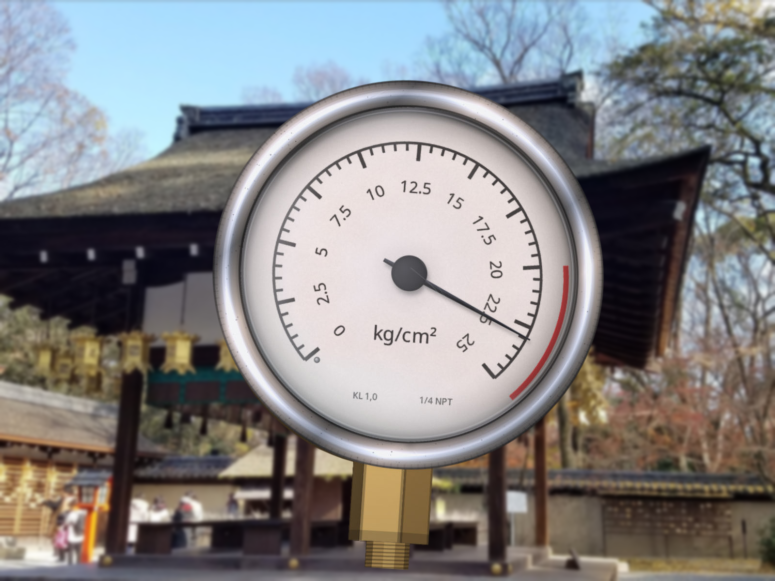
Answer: kg/cm² 23
